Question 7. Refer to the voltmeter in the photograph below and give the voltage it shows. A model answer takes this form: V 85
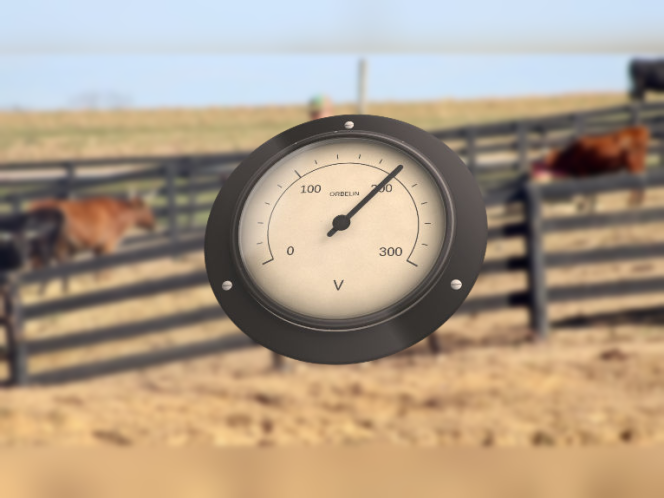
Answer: V 200
